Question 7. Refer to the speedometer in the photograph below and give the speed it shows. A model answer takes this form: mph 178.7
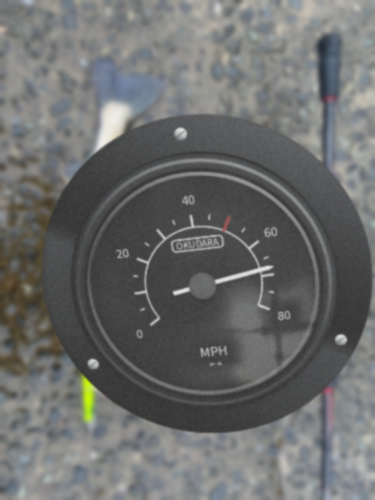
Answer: mph 67.5
